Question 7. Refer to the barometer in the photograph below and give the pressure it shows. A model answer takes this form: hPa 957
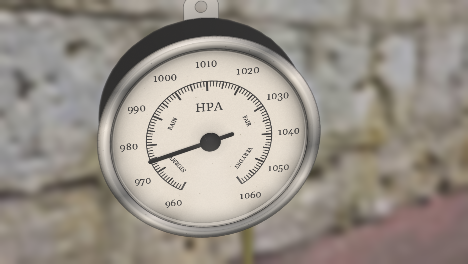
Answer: hPa 975
